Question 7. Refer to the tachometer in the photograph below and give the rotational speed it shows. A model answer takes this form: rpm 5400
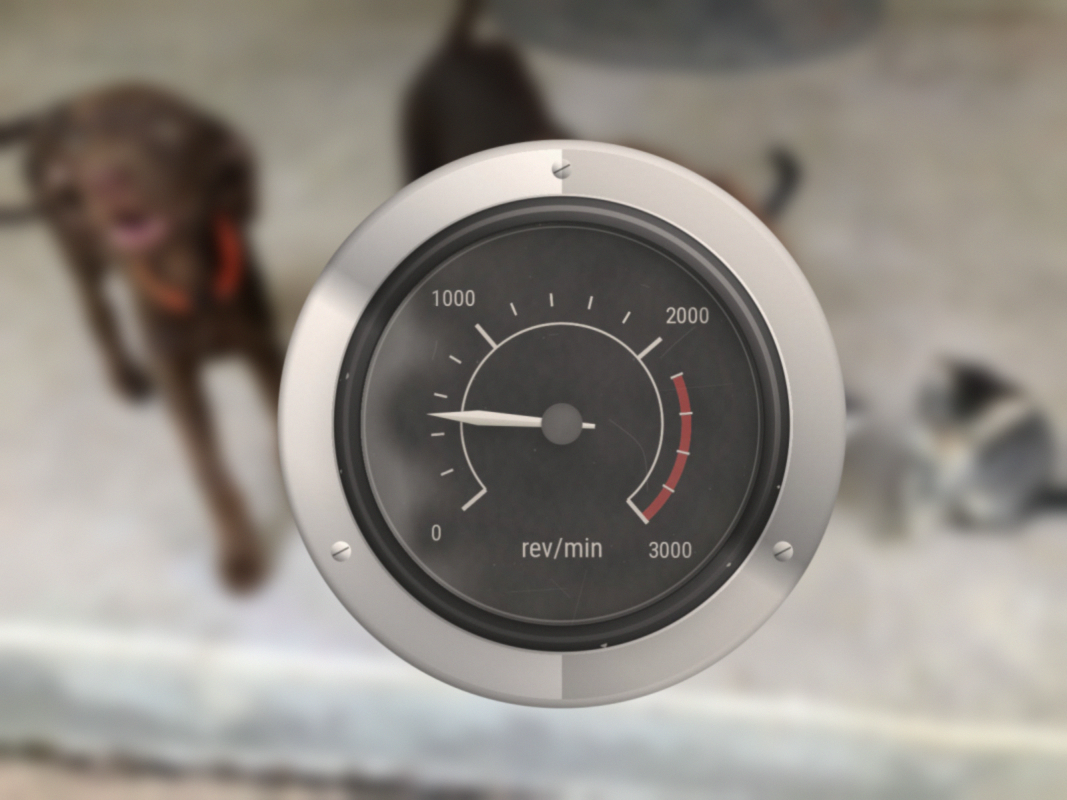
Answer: rpm 500
